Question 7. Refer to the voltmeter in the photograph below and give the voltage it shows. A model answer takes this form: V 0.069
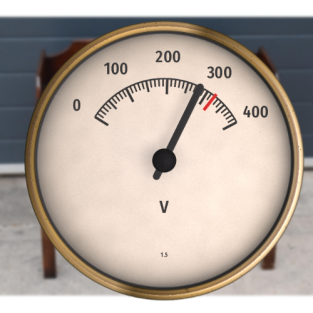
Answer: V 280
